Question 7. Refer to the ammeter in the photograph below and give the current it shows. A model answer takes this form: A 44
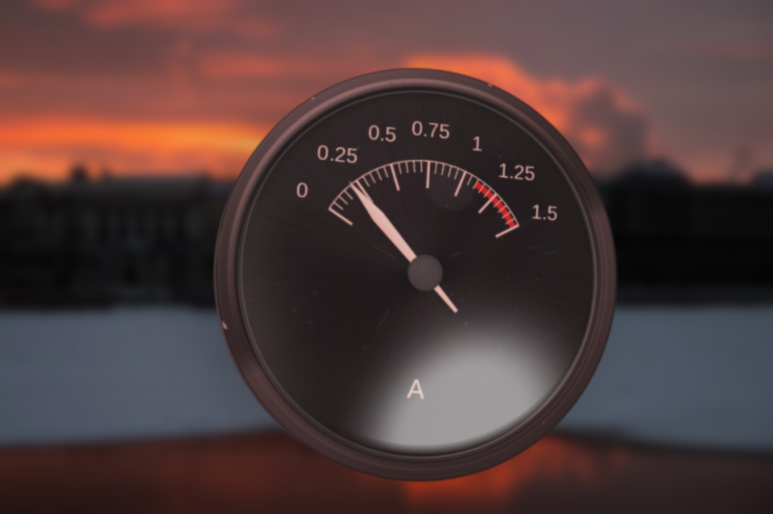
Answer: A 0.2
